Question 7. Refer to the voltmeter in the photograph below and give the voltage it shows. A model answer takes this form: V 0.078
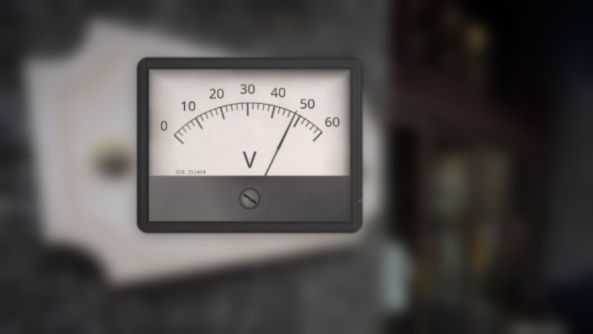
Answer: V 48
